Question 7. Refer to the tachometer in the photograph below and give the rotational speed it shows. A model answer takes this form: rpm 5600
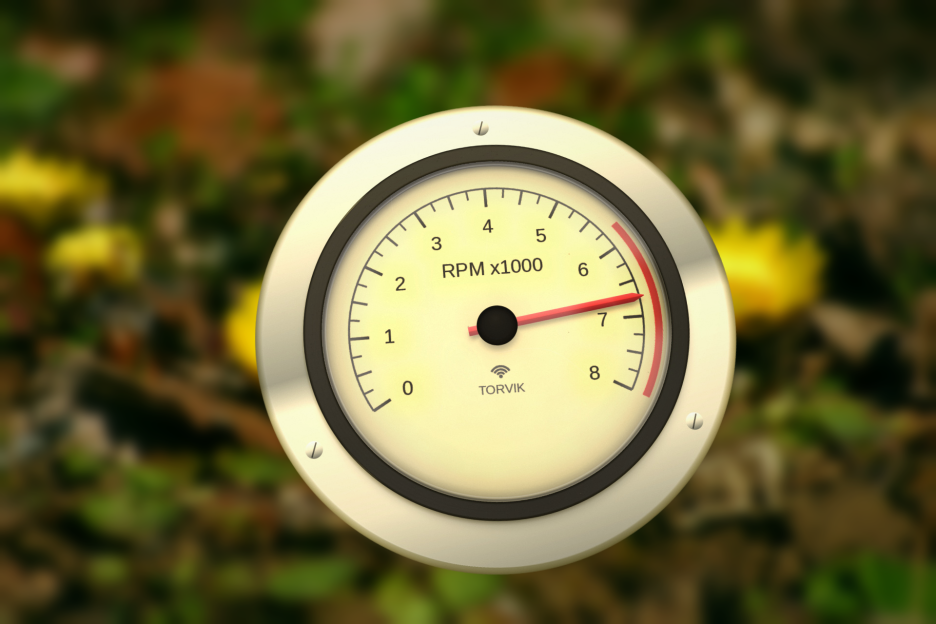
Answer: rpm 6750
